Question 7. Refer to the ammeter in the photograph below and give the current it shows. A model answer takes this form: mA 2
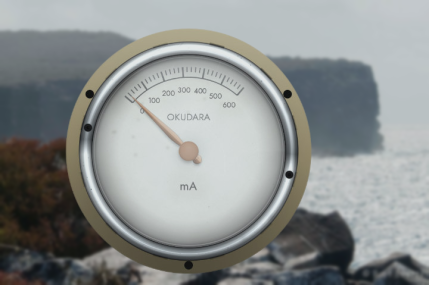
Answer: mA 20
